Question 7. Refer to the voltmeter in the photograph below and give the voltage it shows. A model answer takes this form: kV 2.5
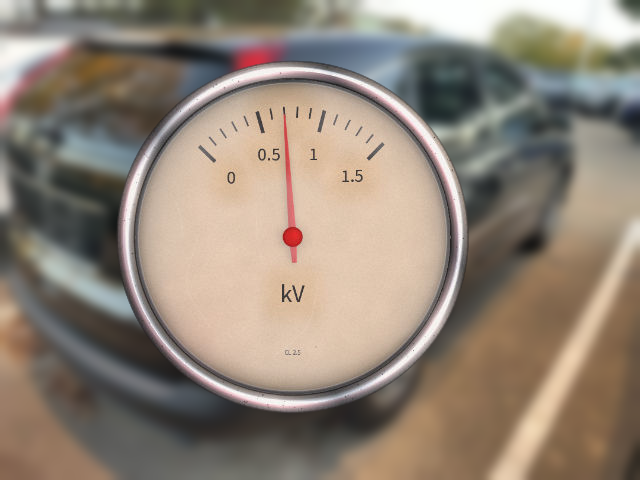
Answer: kV 0.7
